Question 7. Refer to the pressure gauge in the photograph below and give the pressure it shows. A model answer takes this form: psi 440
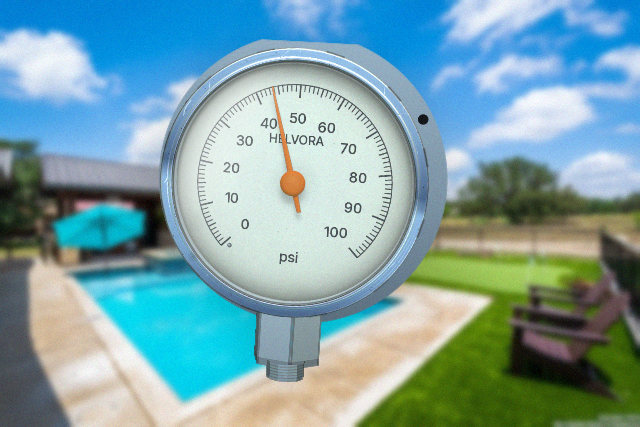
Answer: psi 44
